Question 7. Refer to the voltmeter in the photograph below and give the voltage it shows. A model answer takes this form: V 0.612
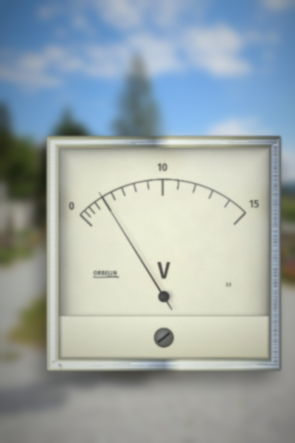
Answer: V 5
